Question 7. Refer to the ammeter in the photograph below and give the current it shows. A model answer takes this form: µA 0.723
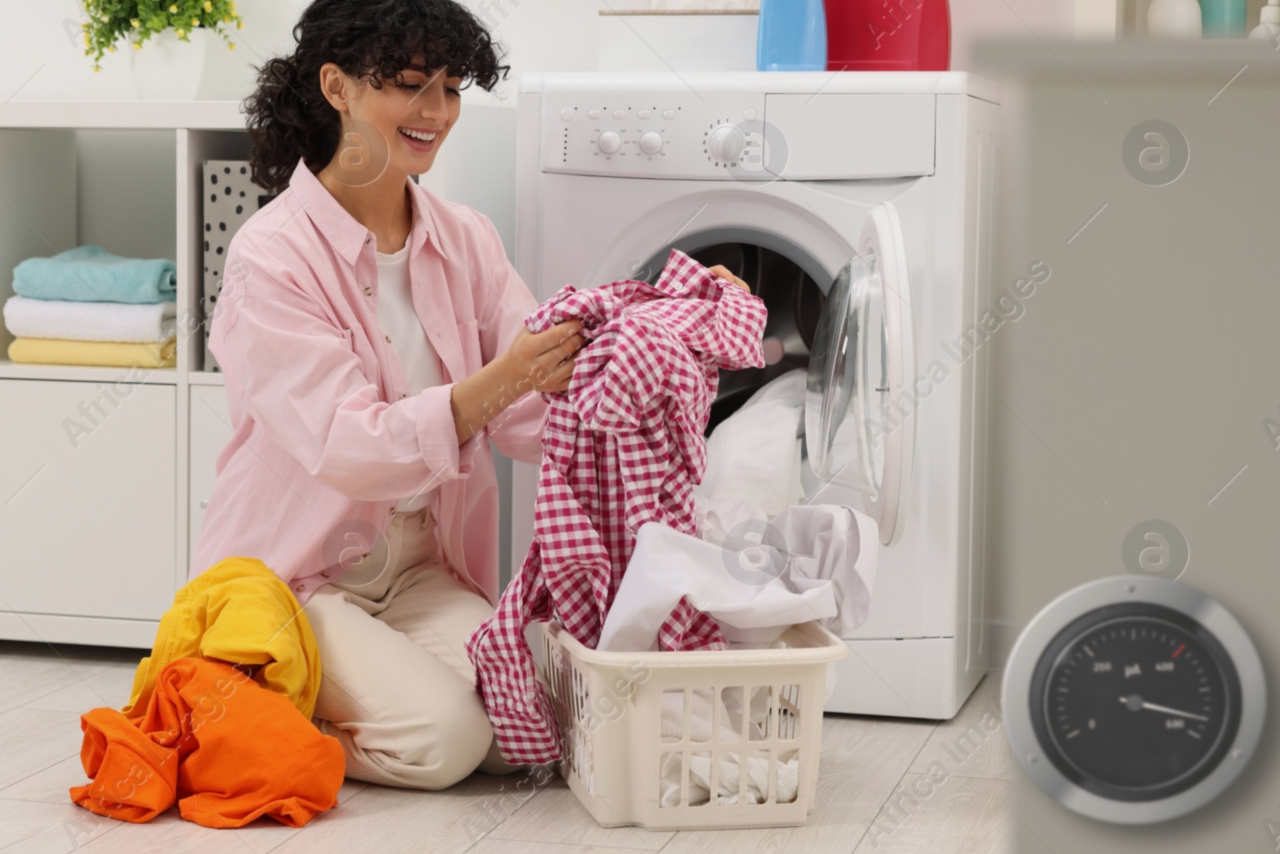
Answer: µA 560
